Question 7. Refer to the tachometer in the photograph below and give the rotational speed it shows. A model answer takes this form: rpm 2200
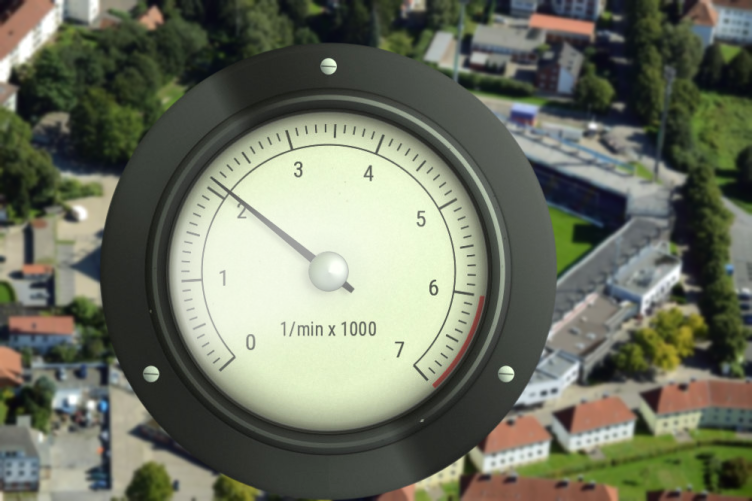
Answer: rpm 2100
